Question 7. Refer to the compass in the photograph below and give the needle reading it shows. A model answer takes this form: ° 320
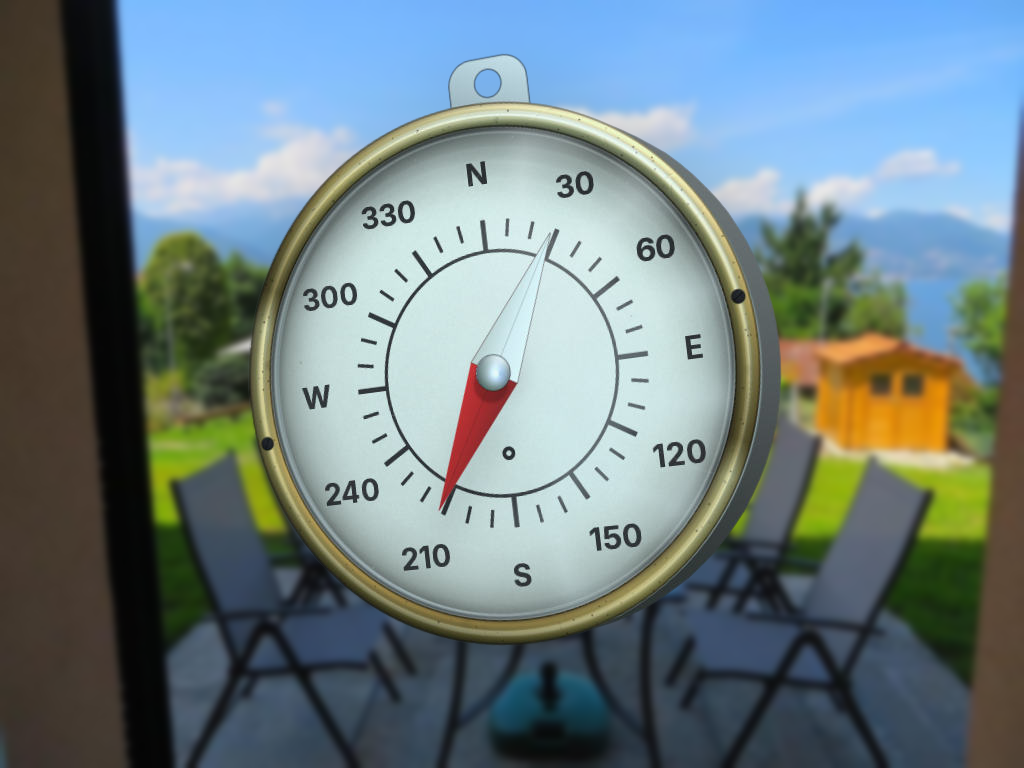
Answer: ° 210
